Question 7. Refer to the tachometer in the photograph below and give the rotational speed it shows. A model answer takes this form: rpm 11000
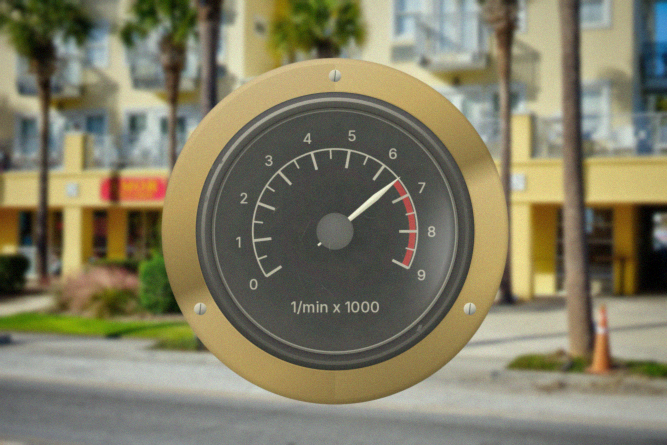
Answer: rpm 6500
